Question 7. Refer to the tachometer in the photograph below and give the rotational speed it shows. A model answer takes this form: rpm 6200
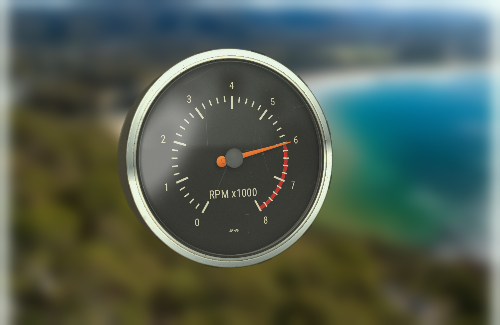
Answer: rpm 6000
